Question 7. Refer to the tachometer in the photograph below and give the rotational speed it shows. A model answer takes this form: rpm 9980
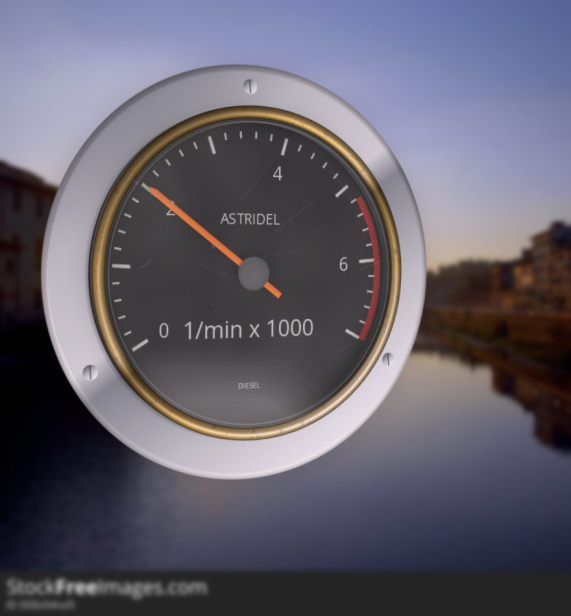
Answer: rpm 2000
